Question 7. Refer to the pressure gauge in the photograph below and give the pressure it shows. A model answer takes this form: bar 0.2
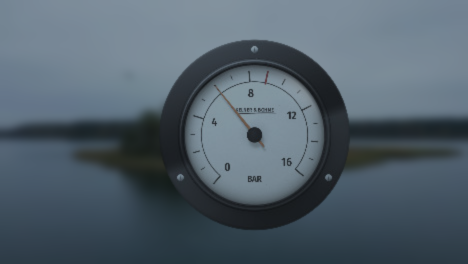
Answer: bar 6
